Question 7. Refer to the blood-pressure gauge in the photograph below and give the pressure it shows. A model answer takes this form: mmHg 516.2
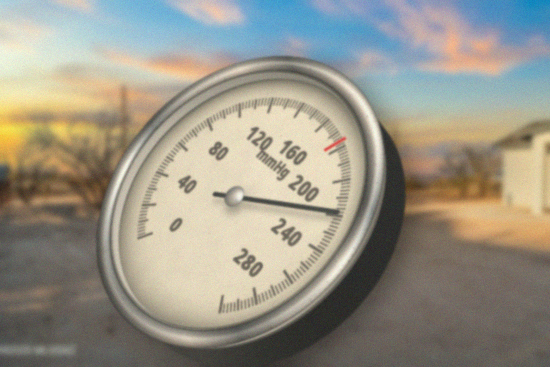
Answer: mmHg 220
